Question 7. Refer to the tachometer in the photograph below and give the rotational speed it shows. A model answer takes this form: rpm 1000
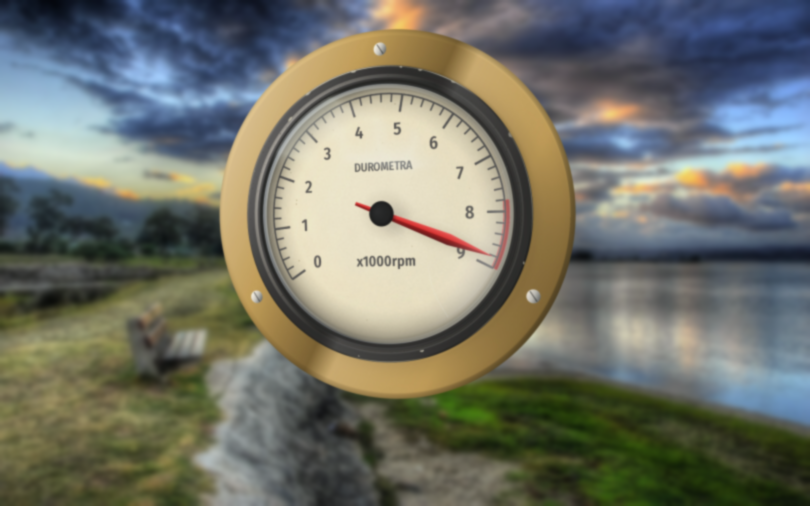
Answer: rpm 8800
